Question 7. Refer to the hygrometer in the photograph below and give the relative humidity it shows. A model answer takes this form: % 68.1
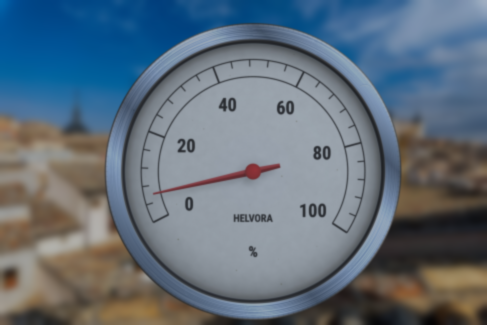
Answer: % 6
